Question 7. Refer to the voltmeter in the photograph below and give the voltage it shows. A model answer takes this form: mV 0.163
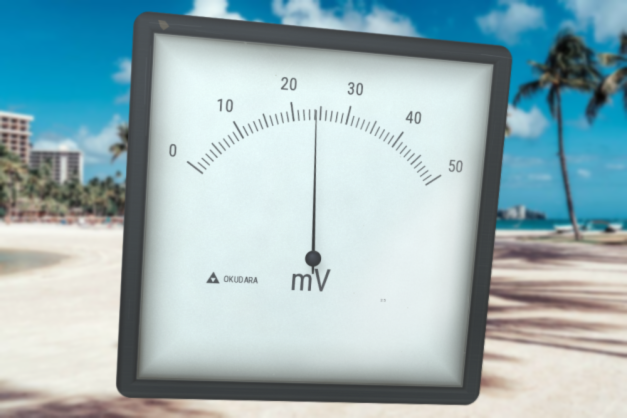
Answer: mV 24
